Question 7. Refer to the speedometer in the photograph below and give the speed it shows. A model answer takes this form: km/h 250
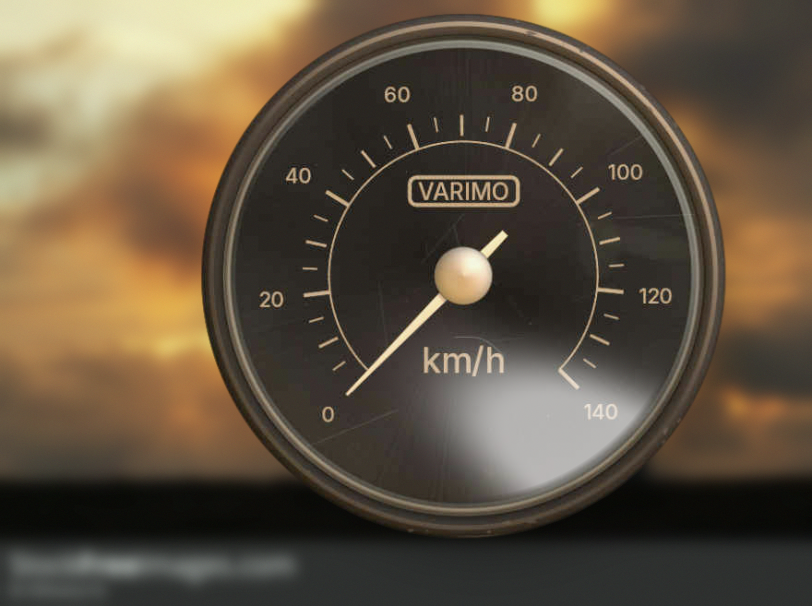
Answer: km/h 0
